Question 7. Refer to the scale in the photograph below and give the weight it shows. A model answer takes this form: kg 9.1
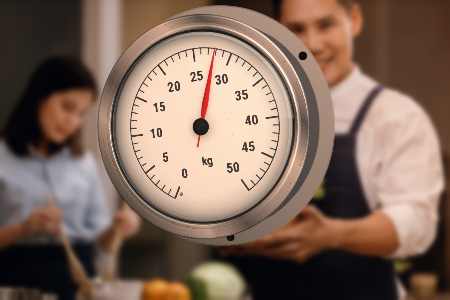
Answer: kg 28
